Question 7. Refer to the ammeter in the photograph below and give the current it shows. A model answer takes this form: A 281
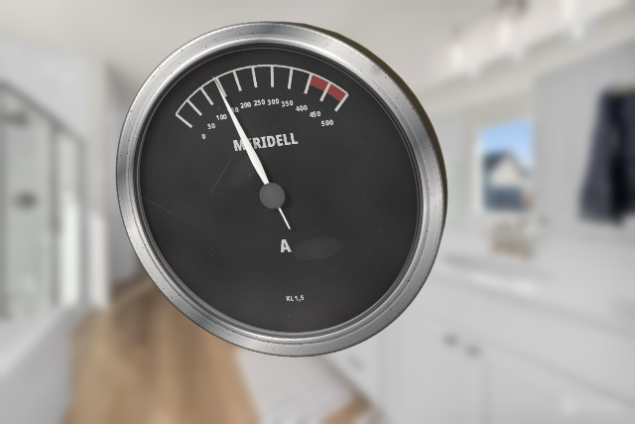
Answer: A 150
